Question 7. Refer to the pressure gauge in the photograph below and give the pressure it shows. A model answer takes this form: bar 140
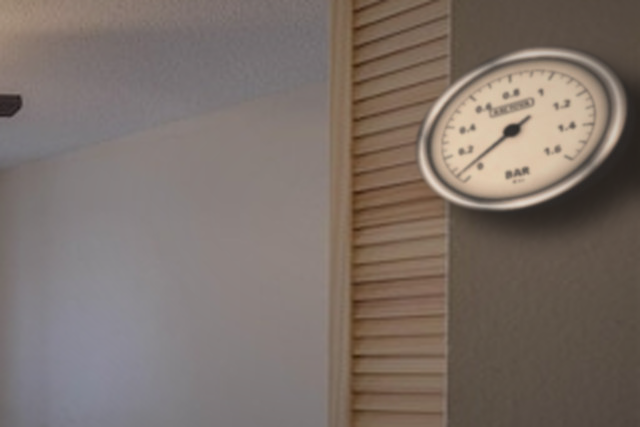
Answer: bar 0.05
